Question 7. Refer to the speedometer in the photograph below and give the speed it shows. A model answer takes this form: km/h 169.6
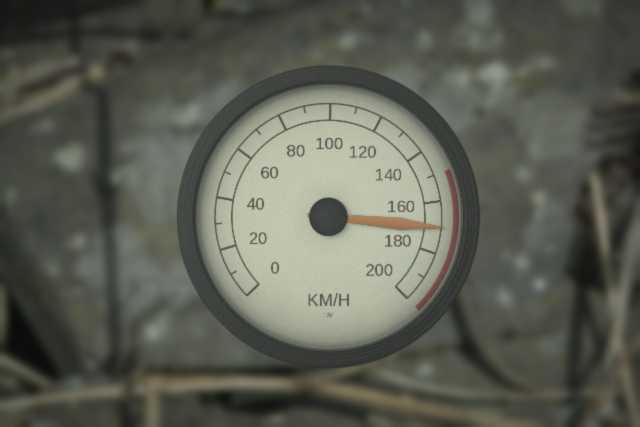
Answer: km/h 170
